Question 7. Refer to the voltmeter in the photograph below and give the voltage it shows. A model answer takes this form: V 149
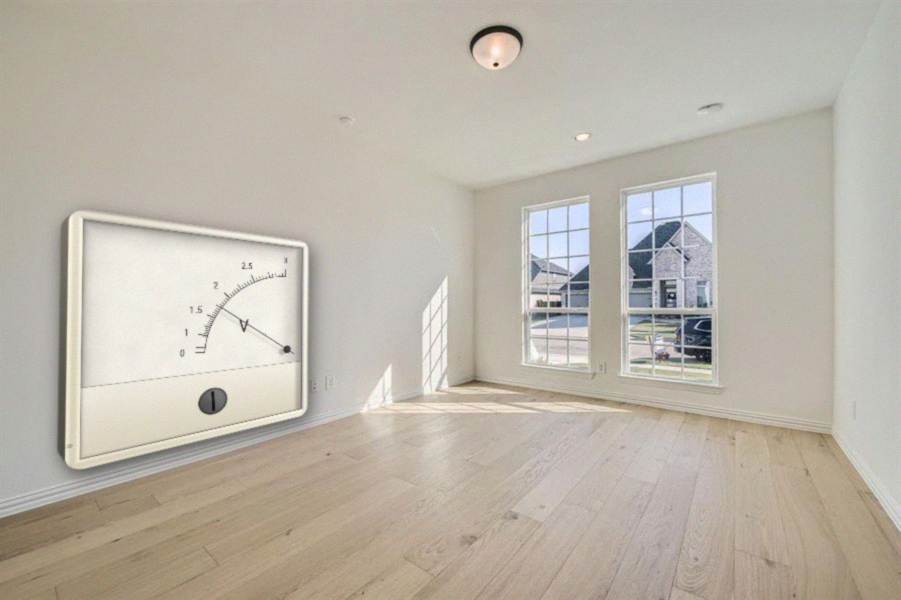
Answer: V 1.75
